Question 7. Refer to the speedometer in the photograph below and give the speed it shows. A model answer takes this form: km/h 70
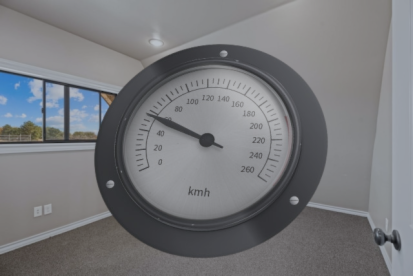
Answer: km/h 55
